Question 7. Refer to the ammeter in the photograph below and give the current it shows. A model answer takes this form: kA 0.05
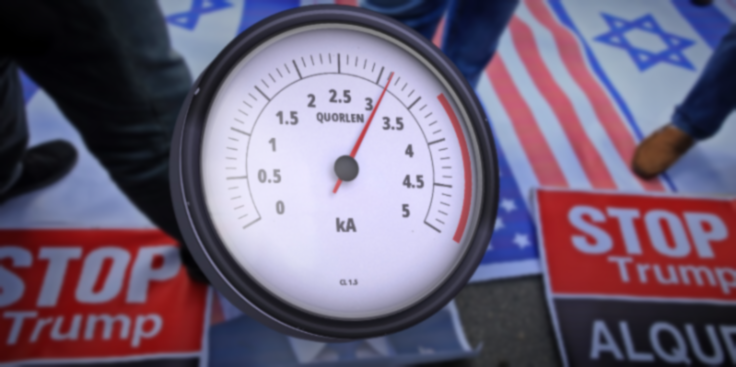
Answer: kA 3.1
